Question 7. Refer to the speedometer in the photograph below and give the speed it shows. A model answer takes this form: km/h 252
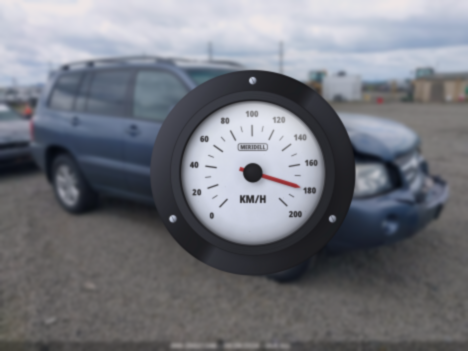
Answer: km/h 180
